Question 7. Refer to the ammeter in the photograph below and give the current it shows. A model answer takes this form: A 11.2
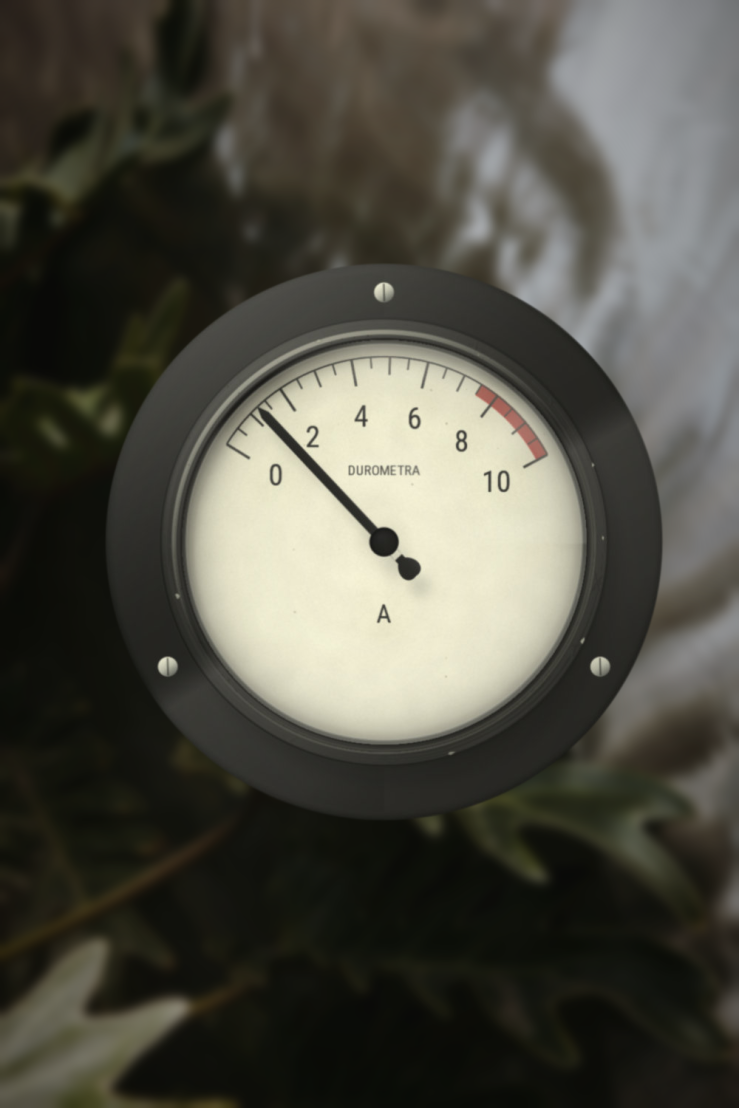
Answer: A 1.25
